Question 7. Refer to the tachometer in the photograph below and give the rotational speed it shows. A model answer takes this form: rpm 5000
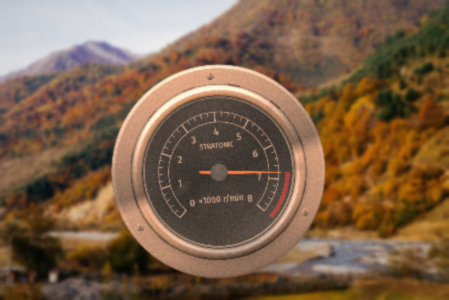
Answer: rpm 6800
